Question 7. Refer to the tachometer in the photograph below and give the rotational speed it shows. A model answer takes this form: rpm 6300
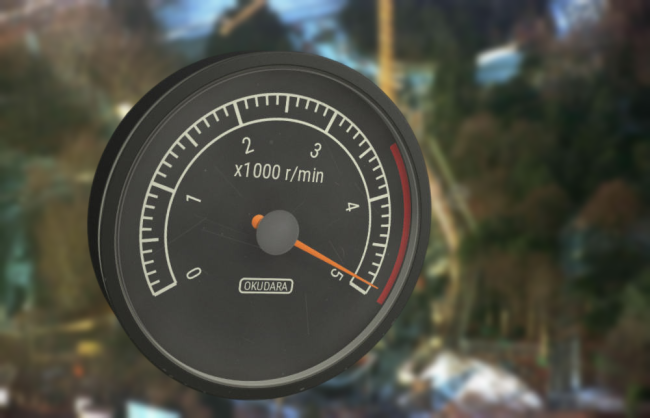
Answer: rpm 4900
